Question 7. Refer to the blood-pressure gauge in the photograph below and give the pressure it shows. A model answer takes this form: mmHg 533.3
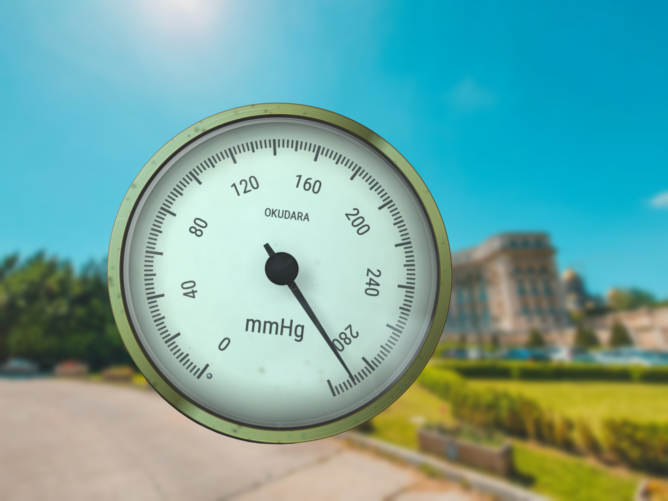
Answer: mmHg 290
